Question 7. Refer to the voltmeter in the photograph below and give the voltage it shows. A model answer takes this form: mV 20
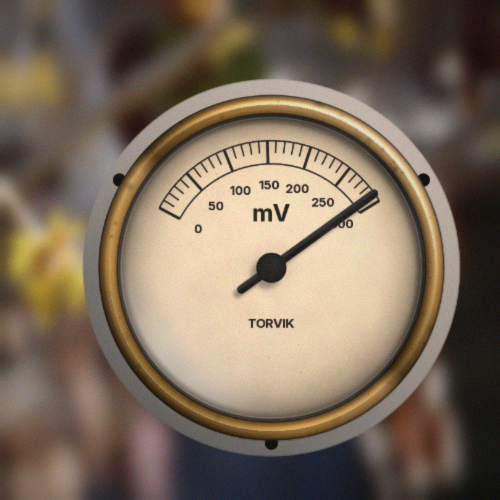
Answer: mV 290
